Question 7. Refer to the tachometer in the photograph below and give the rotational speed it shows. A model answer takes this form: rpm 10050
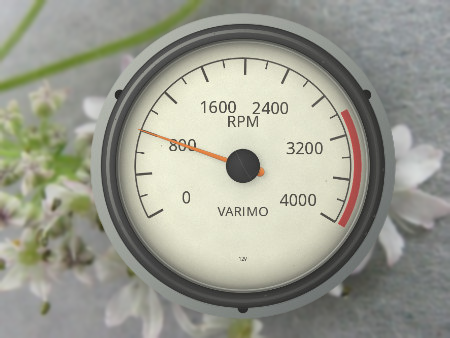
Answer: rpm 800
